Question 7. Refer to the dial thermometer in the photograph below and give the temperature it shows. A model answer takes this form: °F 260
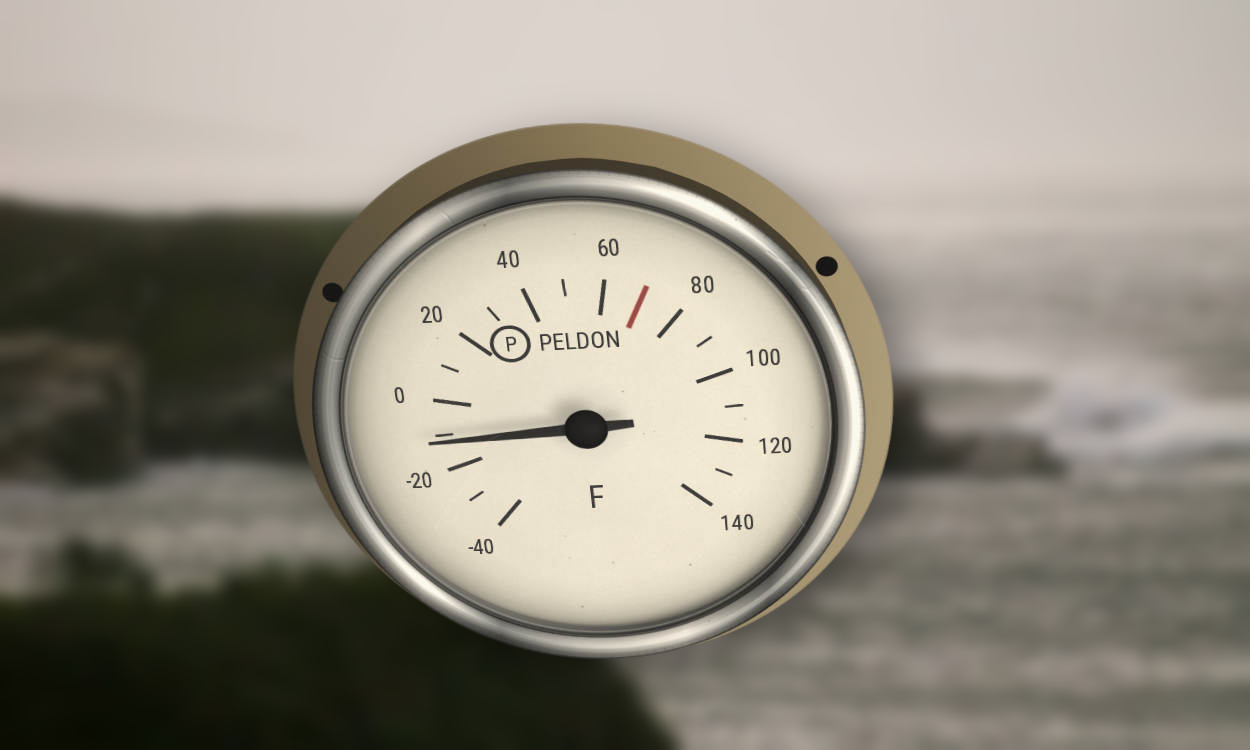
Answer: °F -10
